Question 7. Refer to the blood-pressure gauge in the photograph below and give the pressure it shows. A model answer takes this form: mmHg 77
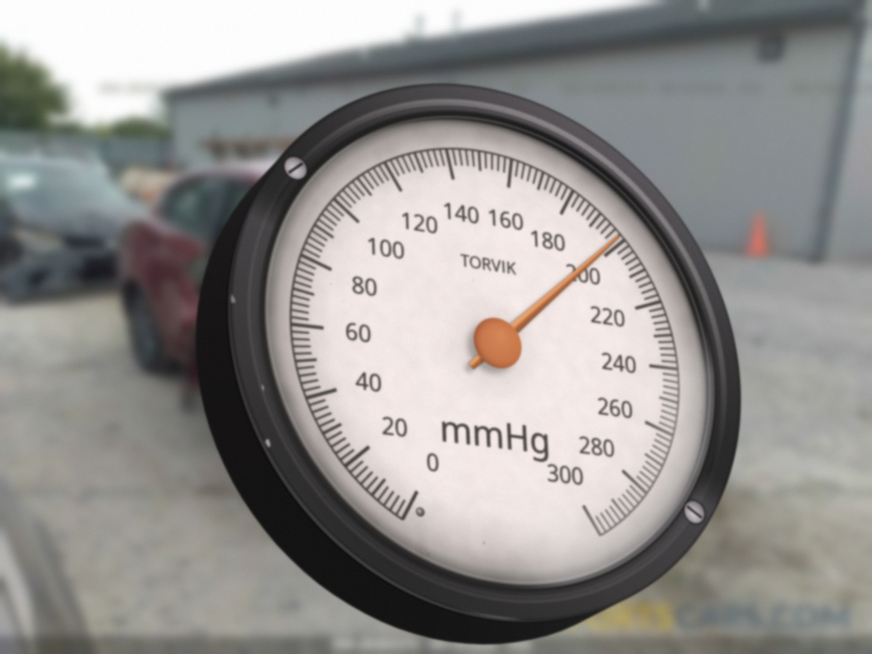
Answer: mmHg 198
